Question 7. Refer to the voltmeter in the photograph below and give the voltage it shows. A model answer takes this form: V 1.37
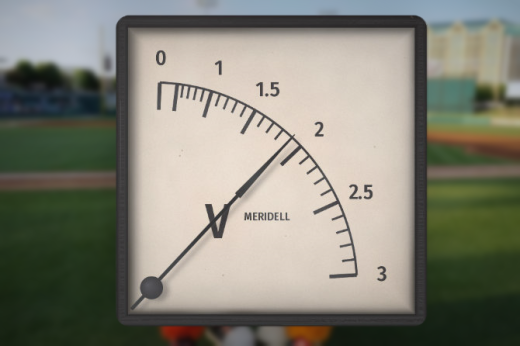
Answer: V 1.9
